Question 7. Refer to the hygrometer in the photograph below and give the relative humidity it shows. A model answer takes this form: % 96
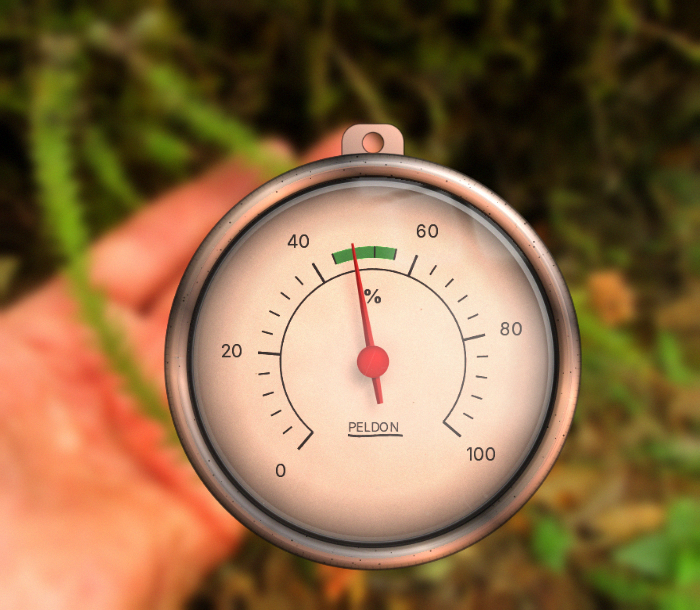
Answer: % 48
